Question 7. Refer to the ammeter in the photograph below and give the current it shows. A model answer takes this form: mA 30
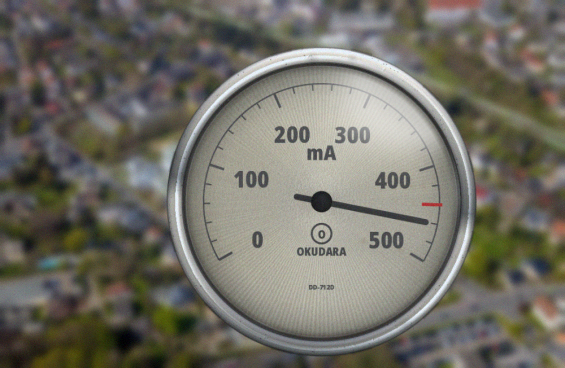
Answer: mA 460
